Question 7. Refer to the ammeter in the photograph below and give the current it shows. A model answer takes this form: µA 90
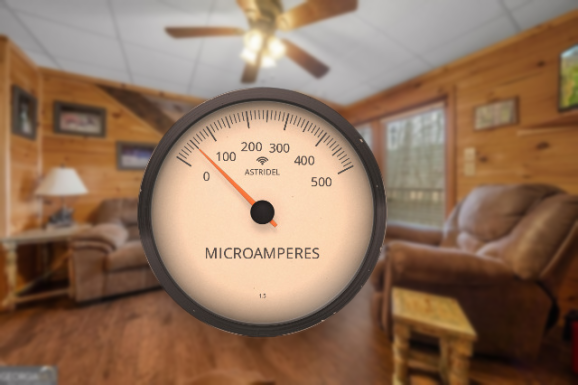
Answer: µA 50
